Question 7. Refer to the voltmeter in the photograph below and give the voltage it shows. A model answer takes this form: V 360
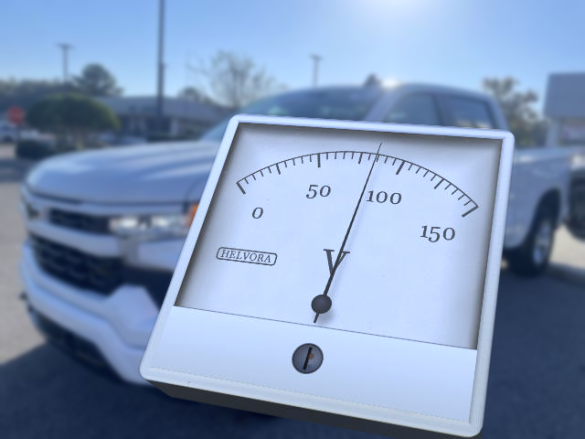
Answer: V 85
